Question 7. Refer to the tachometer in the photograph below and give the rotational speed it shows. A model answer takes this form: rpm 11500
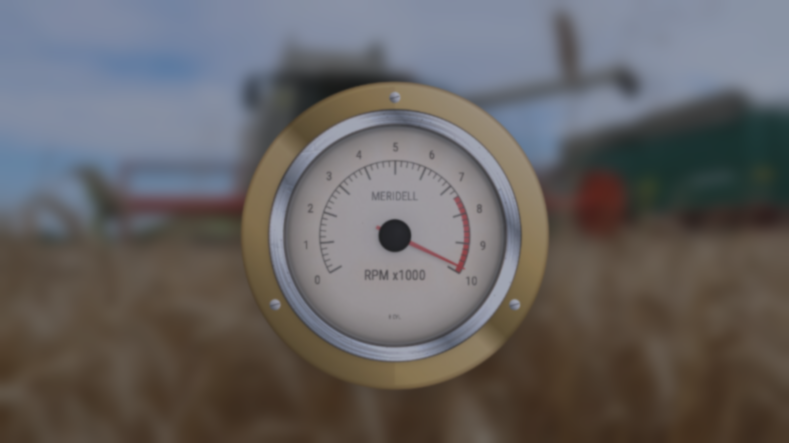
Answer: rpm 9800
